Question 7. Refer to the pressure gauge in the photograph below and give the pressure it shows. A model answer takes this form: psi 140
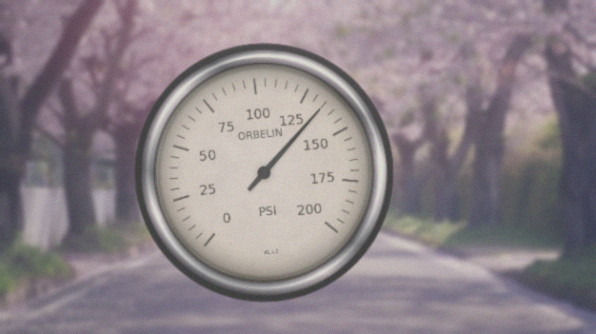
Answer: psi 135
